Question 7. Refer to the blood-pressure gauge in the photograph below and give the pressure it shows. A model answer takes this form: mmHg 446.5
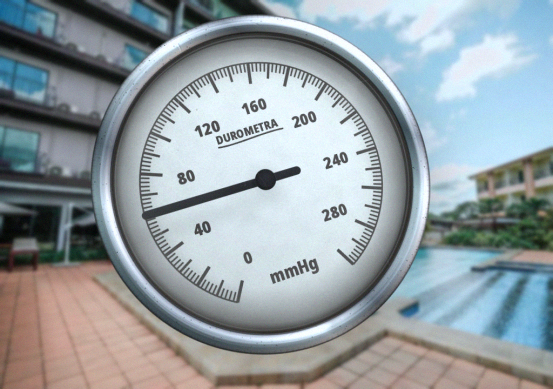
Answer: mmHg 60
